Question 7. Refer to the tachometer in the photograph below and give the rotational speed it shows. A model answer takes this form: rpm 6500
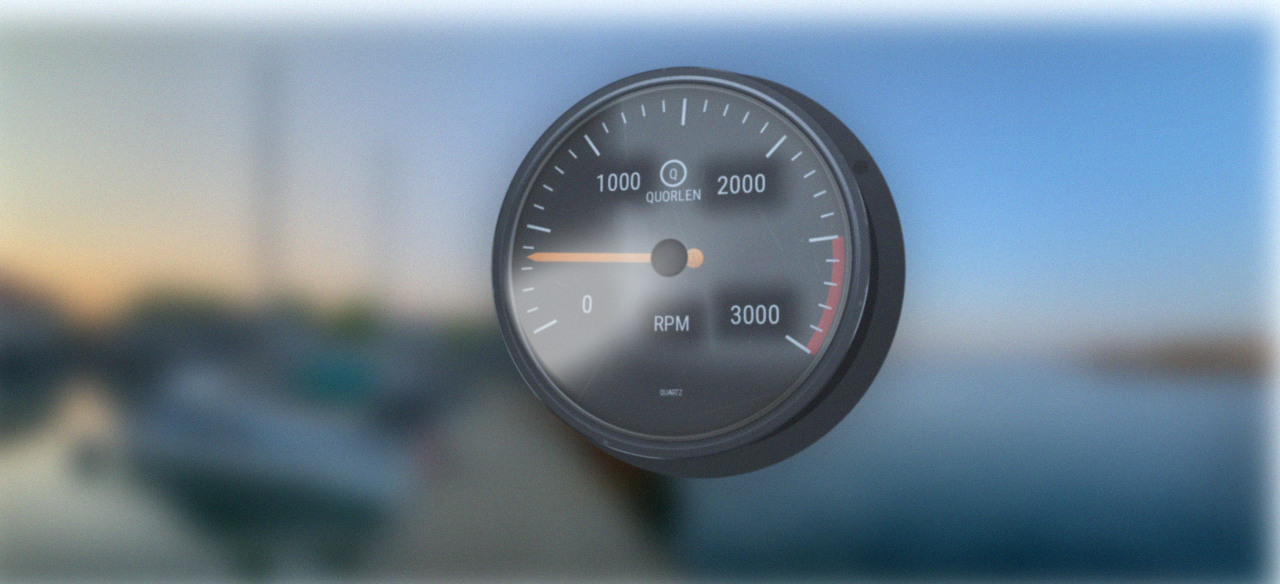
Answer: rpm 350
